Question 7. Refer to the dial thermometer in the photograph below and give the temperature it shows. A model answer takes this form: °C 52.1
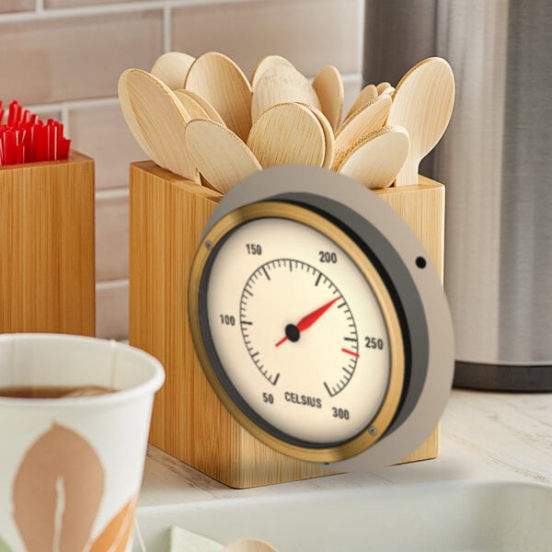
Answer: °C 220
